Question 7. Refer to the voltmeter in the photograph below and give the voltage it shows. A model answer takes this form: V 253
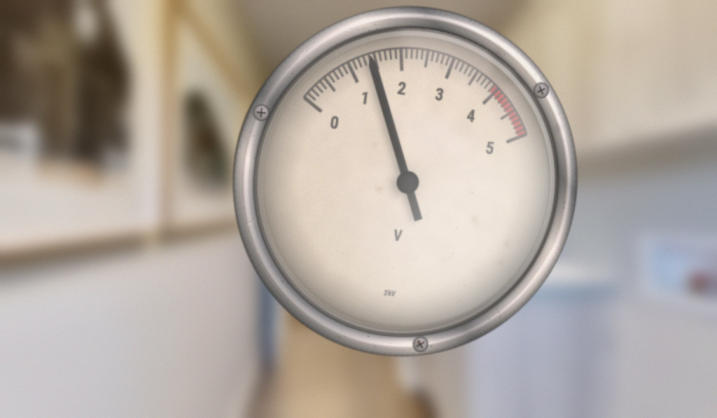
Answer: V 1.4
